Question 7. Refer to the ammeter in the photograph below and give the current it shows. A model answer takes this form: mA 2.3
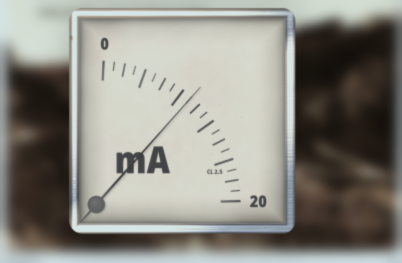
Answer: mA 9
